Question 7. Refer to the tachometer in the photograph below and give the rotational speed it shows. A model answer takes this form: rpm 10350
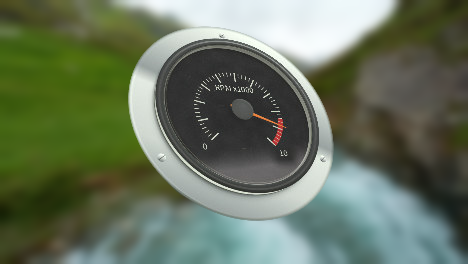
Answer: rpm 9000
